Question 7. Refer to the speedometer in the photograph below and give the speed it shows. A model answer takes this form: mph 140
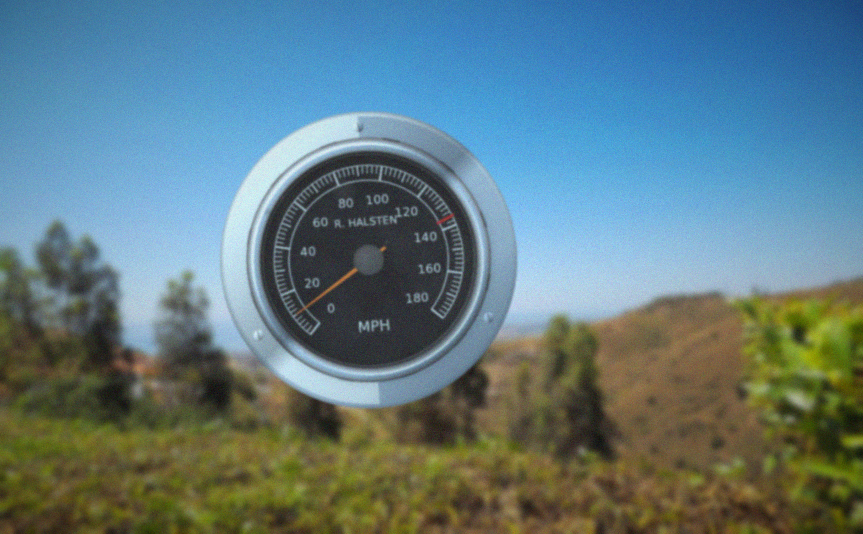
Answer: mph 10
